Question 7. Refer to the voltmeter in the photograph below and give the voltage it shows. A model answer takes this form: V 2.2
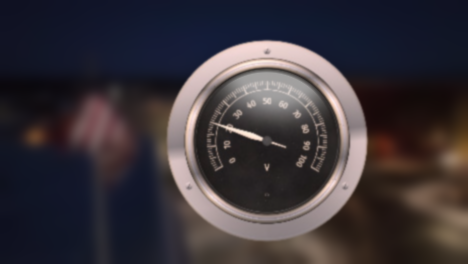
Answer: V 20
